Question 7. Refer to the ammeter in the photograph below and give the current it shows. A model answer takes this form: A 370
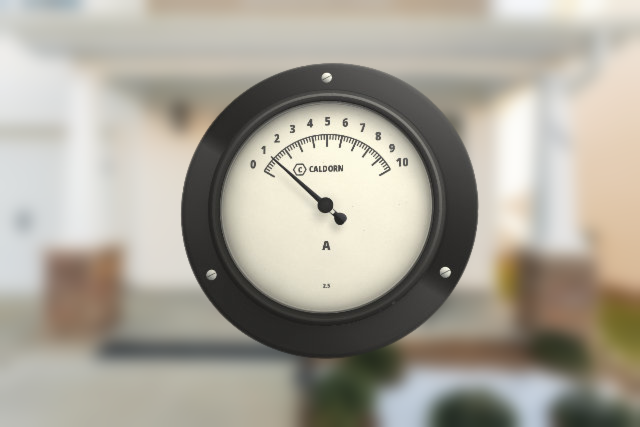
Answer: A 1
